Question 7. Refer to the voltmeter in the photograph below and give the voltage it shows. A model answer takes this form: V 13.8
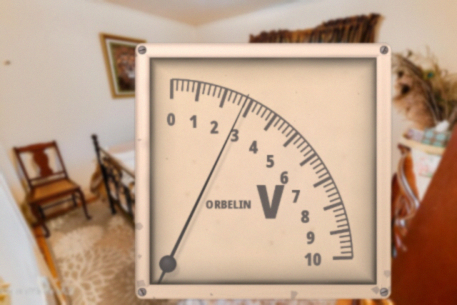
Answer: V 2.8
